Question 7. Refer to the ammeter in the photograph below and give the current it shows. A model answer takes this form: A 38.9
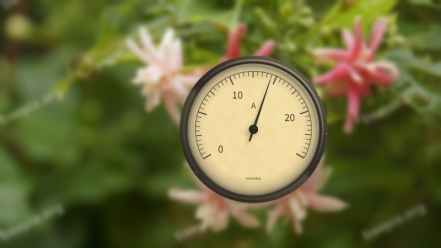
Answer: A 14.5
